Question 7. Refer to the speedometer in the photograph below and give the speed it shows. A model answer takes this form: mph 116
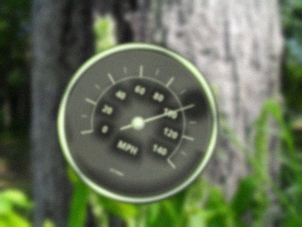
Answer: mph 100
